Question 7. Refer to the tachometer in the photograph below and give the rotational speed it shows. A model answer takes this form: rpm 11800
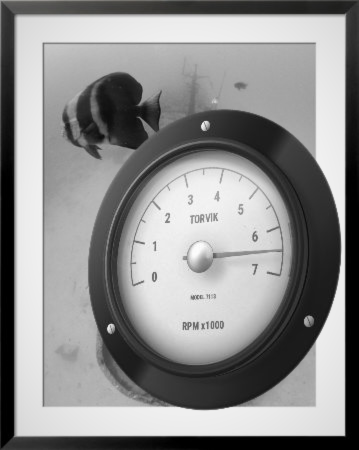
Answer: rpm 6500
